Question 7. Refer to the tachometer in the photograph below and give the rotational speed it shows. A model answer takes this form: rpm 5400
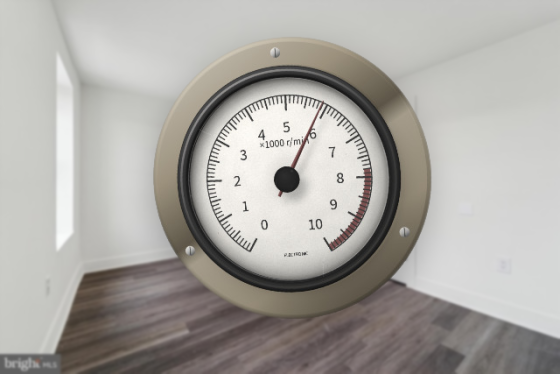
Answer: rpm 5900
